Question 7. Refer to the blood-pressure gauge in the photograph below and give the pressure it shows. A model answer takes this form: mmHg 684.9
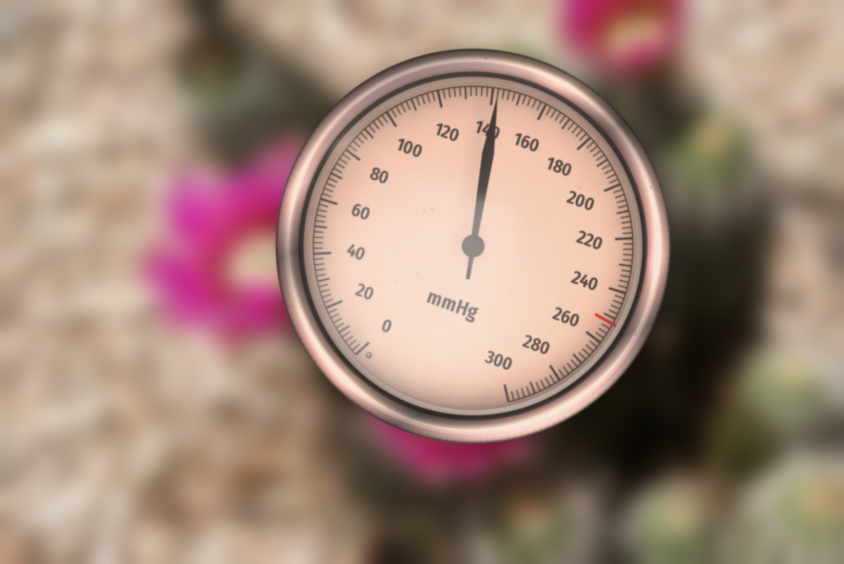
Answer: mmHg 142
